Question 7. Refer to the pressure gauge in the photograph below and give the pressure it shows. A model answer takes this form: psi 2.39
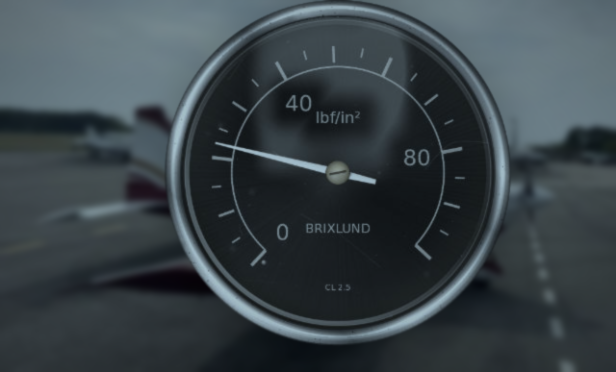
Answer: psi 22.5
